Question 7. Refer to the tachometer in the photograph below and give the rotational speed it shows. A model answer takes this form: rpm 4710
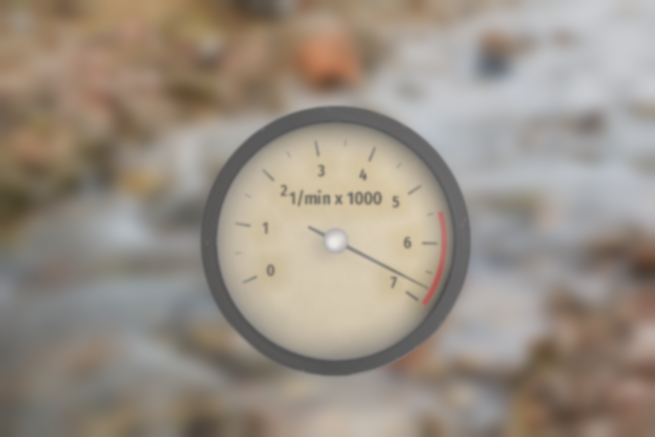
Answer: rpm 6750
